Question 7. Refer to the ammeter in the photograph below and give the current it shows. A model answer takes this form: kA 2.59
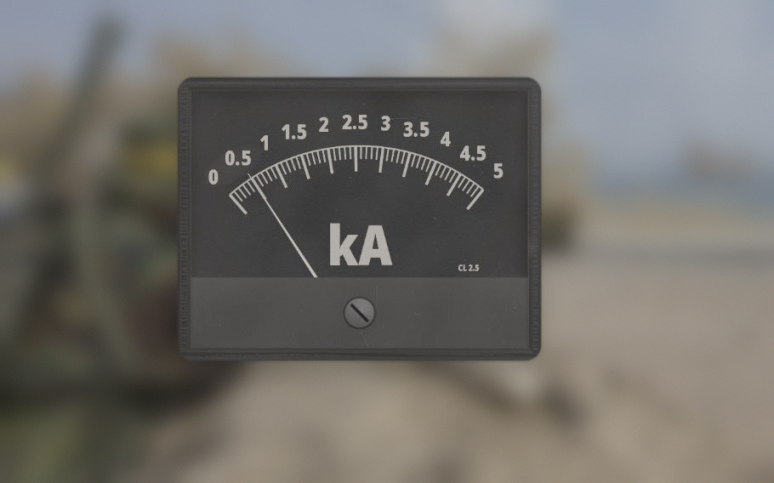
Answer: kA 0.5
